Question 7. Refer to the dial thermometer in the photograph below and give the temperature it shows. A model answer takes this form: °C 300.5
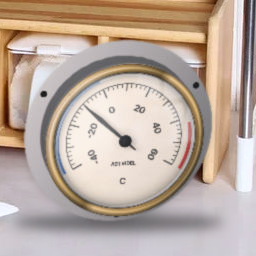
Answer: °C -10
